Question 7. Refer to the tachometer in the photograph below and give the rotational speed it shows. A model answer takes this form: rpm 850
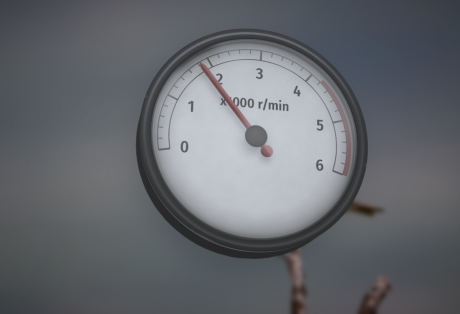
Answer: rpm 1800
